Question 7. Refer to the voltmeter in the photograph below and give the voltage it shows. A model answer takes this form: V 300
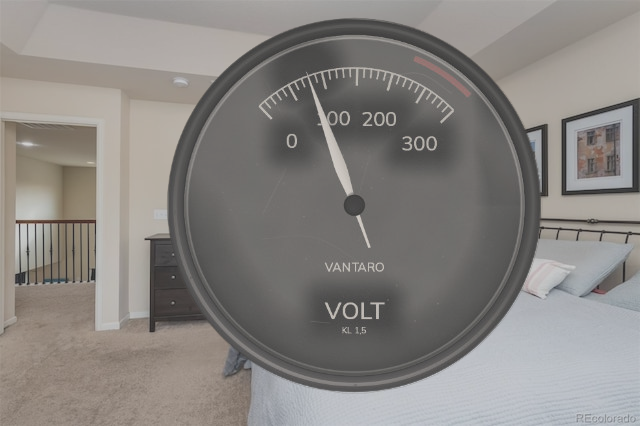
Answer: V 80
